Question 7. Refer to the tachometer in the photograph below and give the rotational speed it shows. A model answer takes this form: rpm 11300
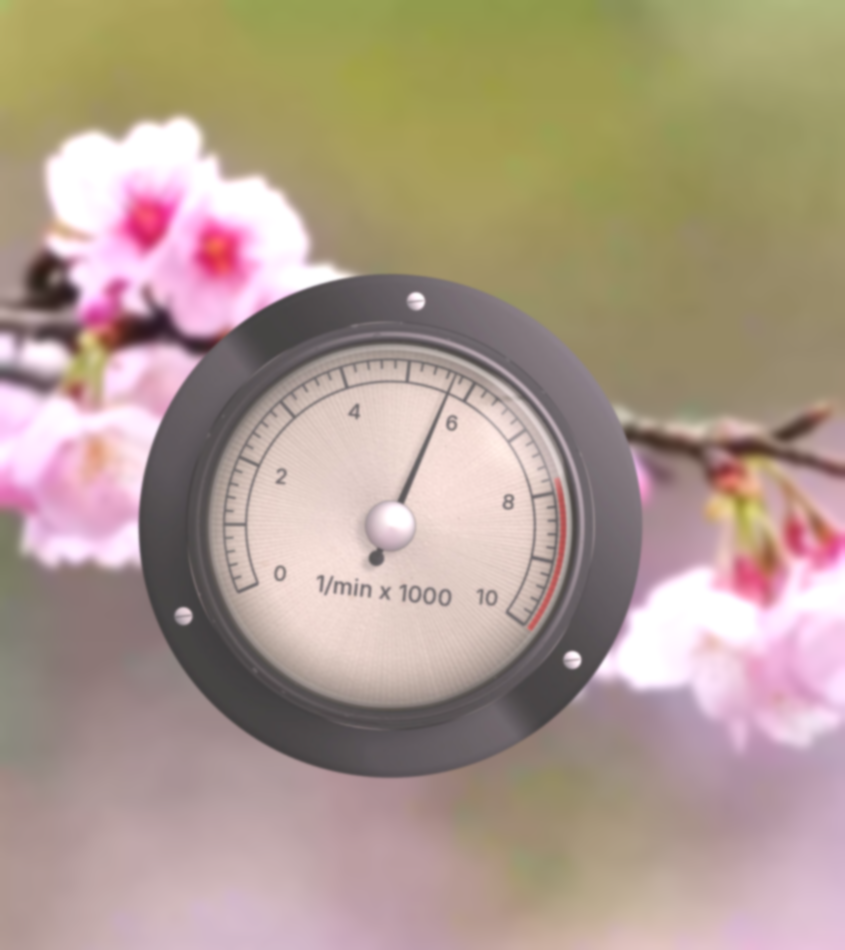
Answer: rpm 5700
